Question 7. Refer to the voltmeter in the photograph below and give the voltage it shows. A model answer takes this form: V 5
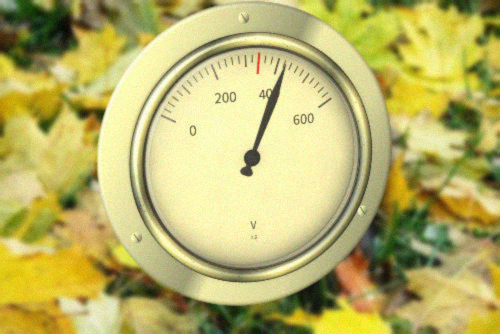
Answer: V 420
